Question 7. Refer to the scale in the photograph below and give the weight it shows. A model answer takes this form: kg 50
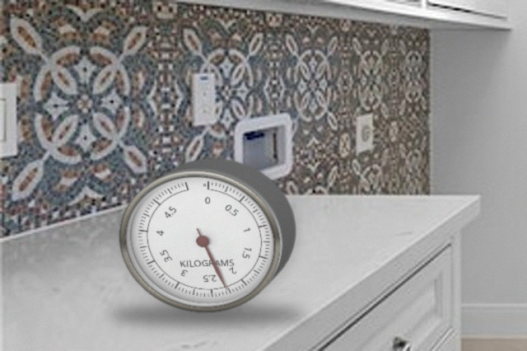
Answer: kg 2.25
